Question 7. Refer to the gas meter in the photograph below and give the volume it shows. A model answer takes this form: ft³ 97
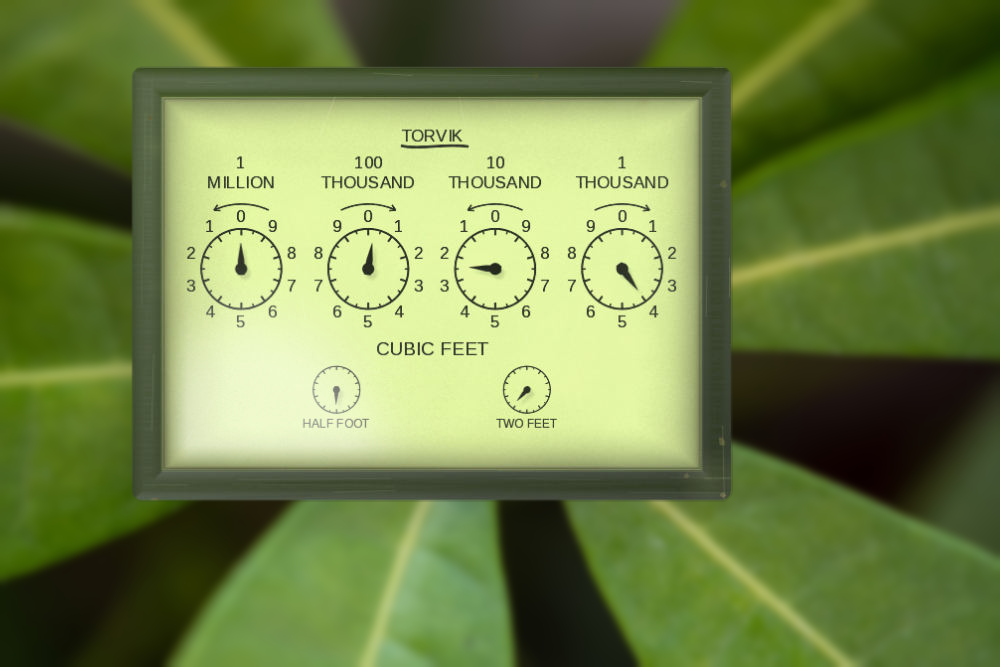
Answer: ft³ 2400
